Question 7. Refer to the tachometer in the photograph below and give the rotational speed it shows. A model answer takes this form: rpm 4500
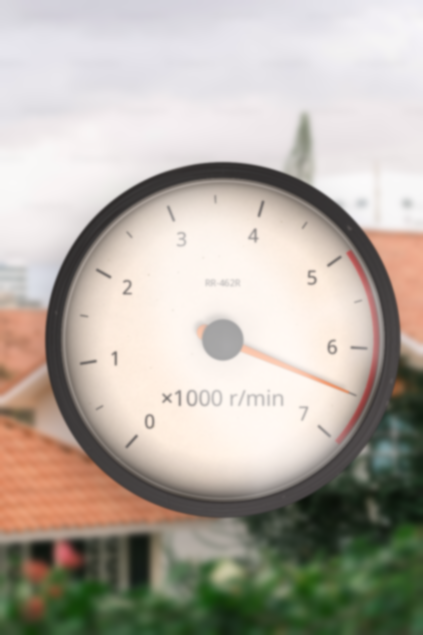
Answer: rpm 6500
